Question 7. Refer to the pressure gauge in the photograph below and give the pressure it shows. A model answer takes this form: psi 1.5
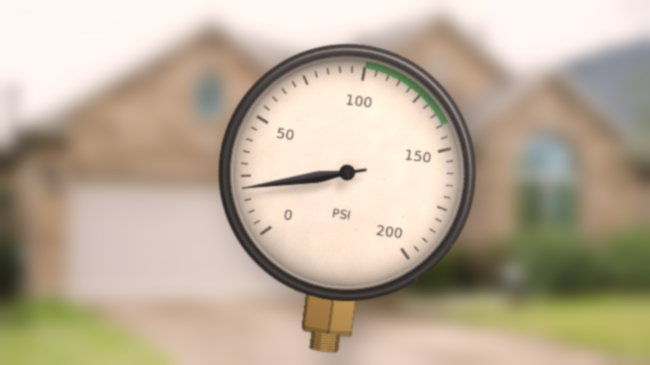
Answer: psi 20
